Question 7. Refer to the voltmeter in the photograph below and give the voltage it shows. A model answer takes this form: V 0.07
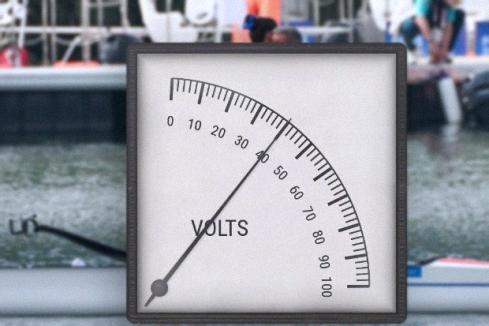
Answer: V 40
